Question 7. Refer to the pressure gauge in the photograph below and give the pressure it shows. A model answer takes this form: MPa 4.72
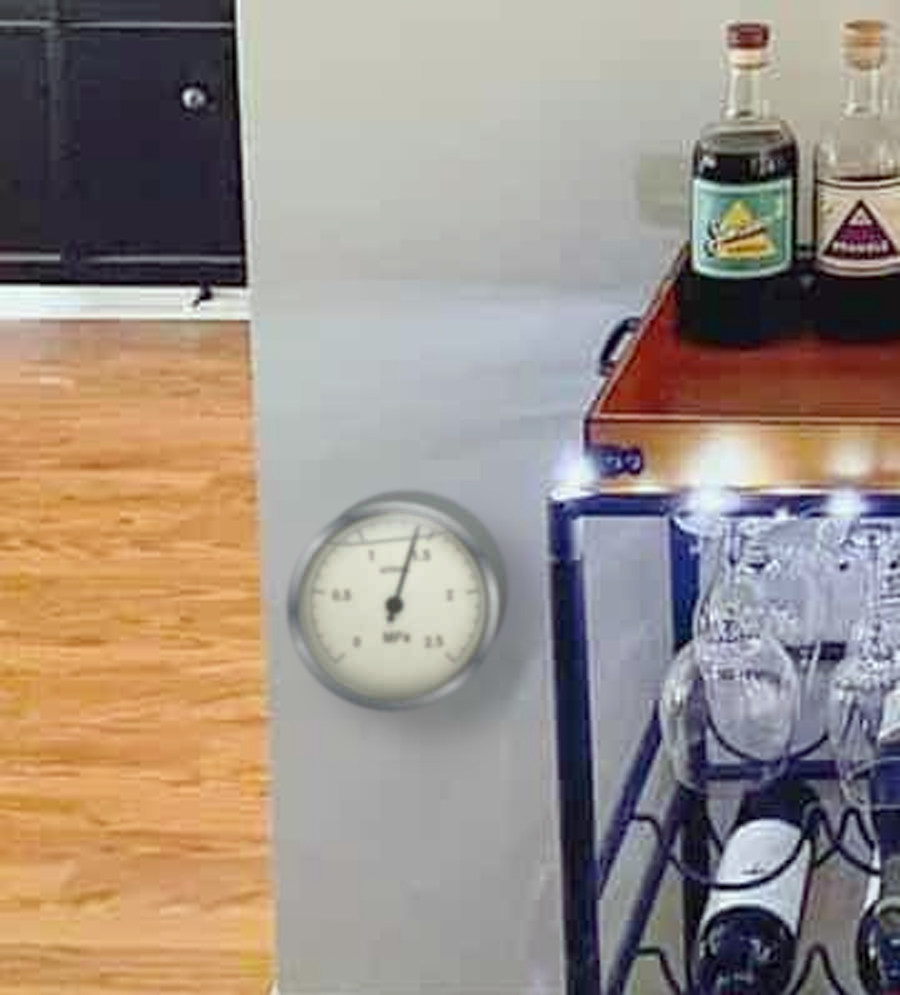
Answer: MPa 1.4
